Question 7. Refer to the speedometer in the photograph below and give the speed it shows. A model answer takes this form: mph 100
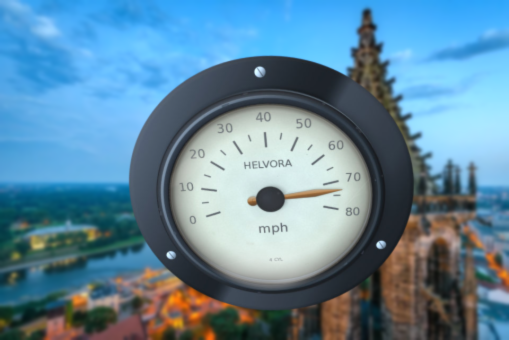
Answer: mph 72.5
